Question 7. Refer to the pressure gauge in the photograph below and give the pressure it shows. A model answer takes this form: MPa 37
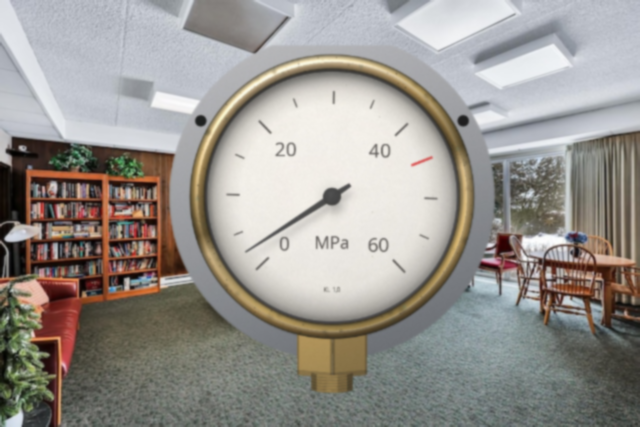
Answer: MPa 2.5
